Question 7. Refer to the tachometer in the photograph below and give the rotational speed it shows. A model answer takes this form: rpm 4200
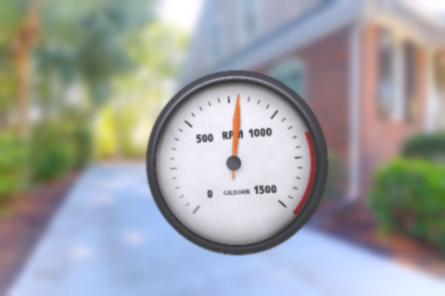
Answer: rpm 800
